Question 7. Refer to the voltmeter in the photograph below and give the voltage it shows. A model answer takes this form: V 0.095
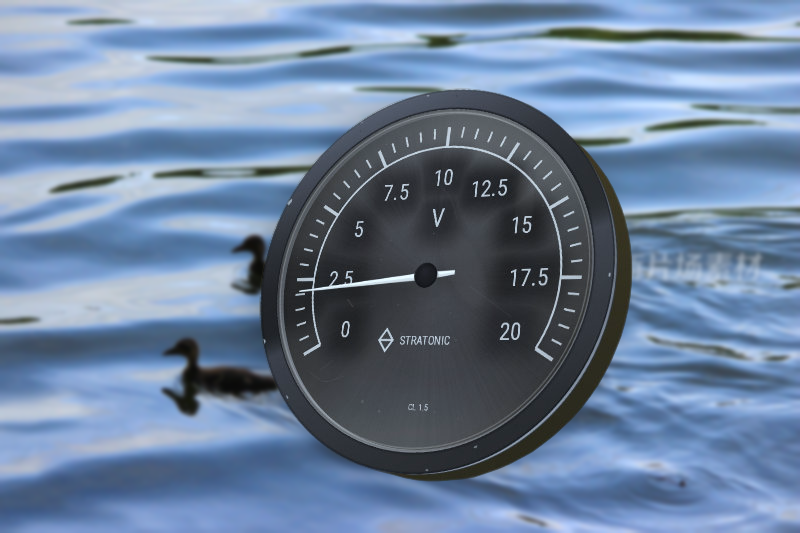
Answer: V 2
